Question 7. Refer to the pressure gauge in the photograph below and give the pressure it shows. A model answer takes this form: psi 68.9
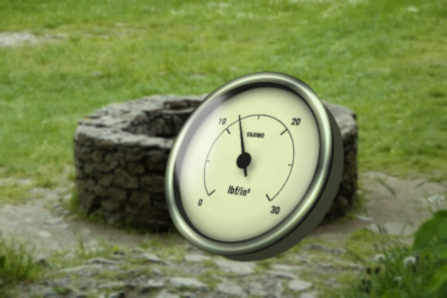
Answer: psi 12.5
